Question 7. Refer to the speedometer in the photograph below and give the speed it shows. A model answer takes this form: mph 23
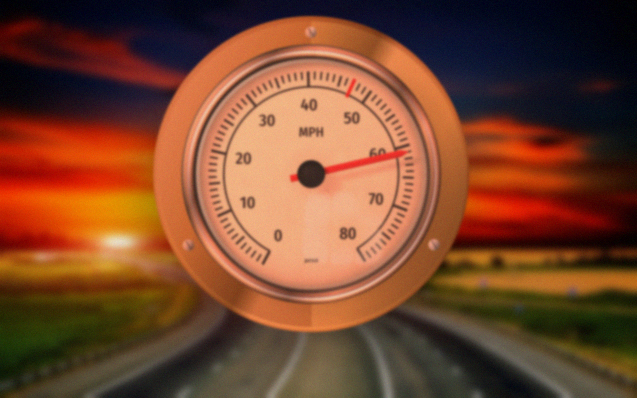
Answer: mph 61
